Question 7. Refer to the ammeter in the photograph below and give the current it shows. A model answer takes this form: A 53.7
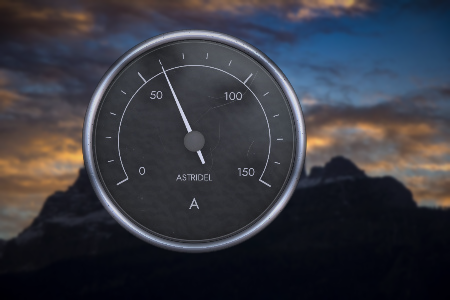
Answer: A 60
